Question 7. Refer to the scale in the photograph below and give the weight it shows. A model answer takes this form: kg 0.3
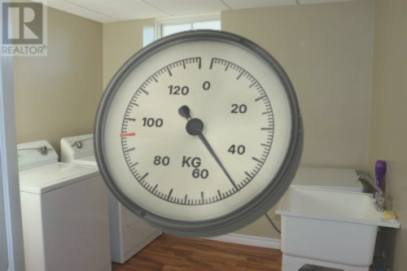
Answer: kg 50
